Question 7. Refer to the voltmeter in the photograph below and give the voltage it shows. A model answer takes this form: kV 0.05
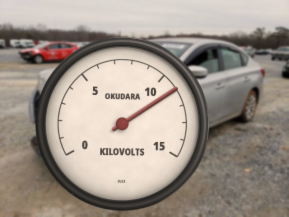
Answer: kV 11
